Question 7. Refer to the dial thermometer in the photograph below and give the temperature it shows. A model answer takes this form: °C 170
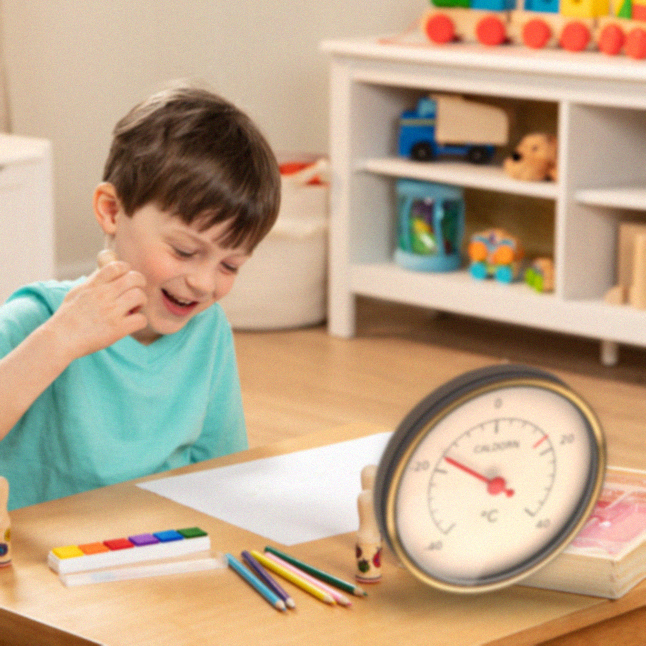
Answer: °C -16
